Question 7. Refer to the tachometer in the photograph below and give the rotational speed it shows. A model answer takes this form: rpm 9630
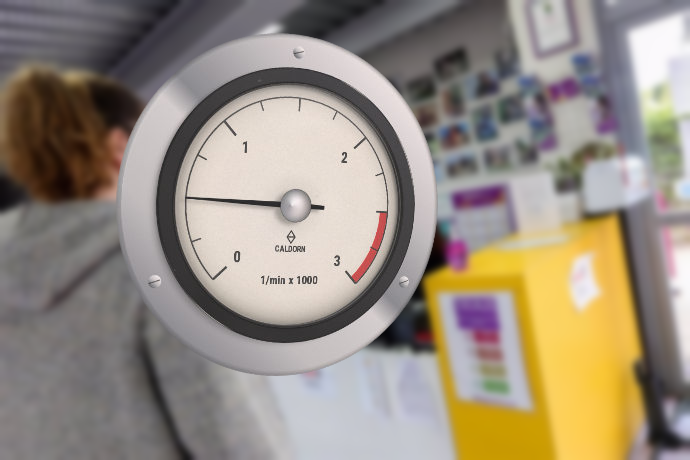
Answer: rpm 500
